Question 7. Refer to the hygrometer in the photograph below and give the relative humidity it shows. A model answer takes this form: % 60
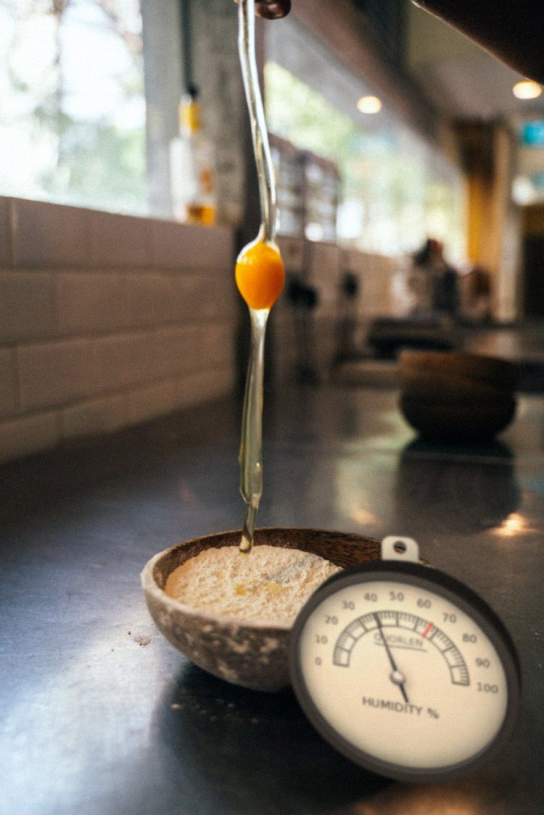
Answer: % 40
